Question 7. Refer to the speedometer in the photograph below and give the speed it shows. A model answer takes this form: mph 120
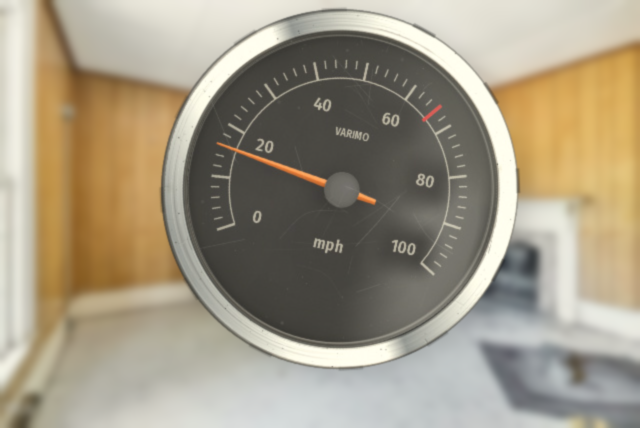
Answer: mph 16
